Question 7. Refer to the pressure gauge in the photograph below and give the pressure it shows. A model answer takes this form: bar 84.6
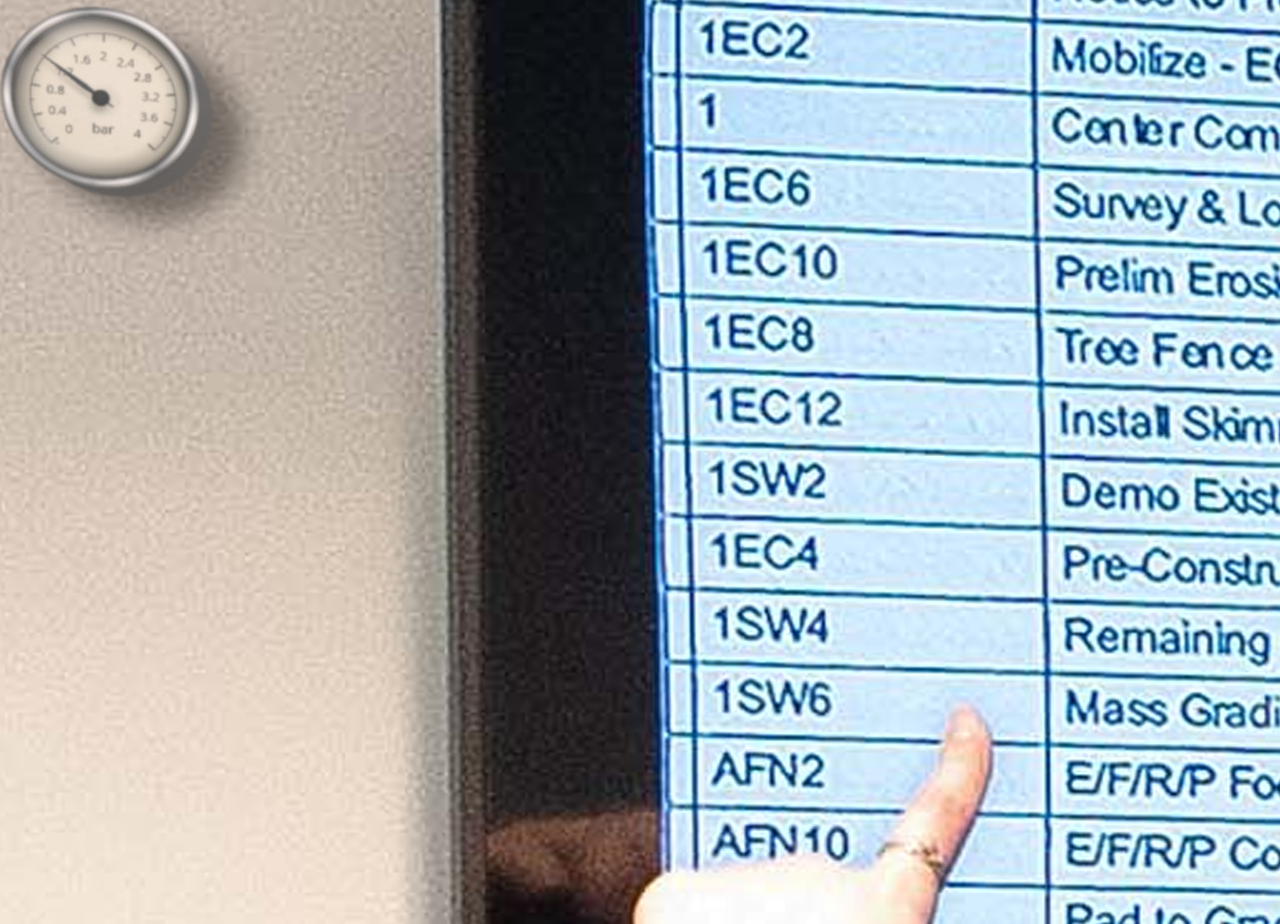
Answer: bar 1.2
